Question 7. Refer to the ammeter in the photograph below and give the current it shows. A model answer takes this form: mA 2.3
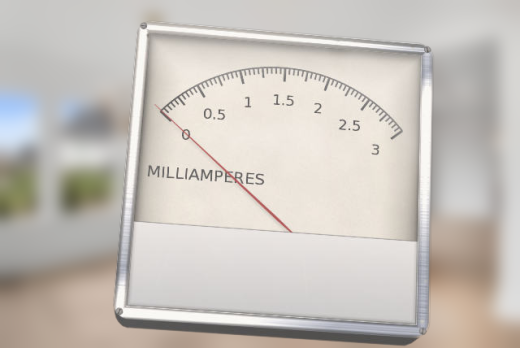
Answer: mA 0
